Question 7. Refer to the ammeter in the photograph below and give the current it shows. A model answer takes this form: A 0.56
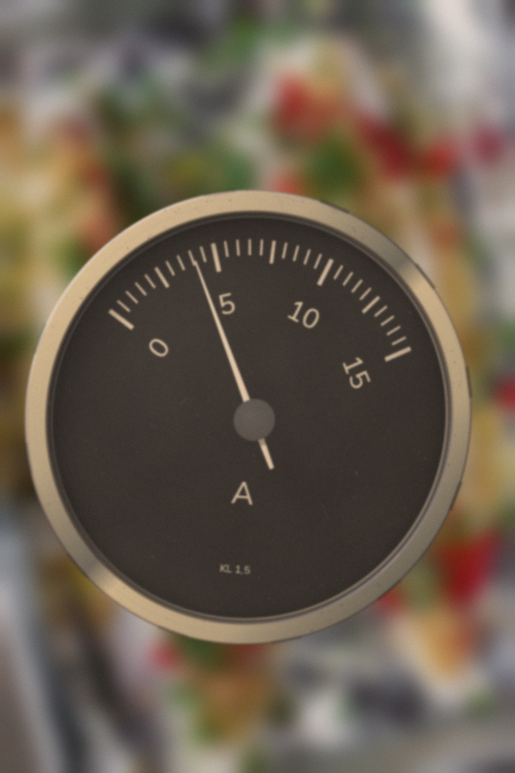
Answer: A 4
